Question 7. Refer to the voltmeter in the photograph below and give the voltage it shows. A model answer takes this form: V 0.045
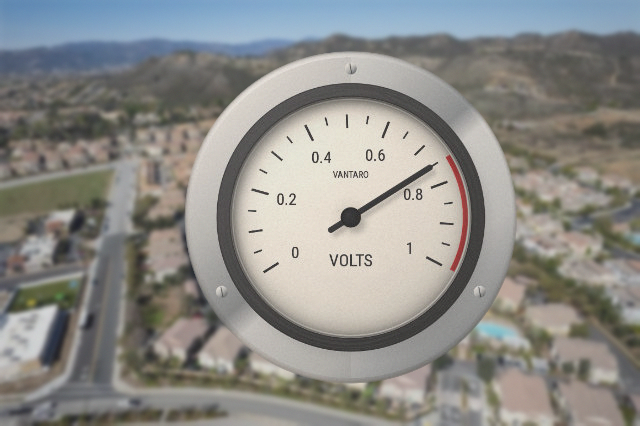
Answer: V 0.75
